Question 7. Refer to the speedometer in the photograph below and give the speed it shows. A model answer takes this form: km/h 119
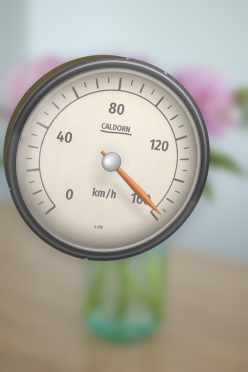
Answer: km/h 157.5
